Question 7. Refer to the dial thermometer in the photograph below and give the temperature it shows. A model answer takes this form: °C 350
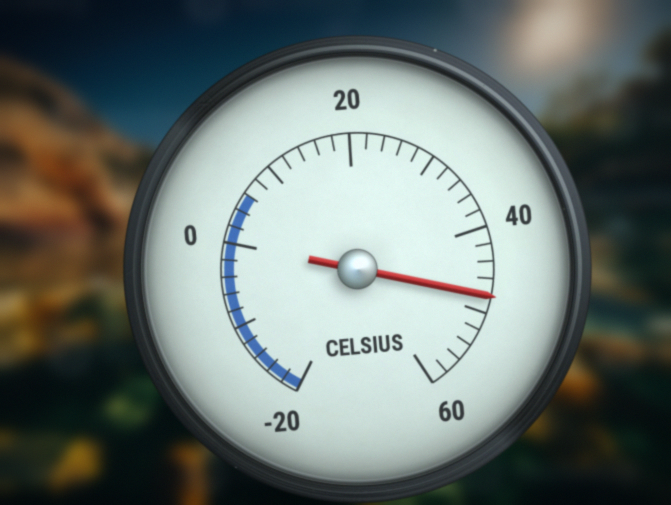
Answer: °C 48
